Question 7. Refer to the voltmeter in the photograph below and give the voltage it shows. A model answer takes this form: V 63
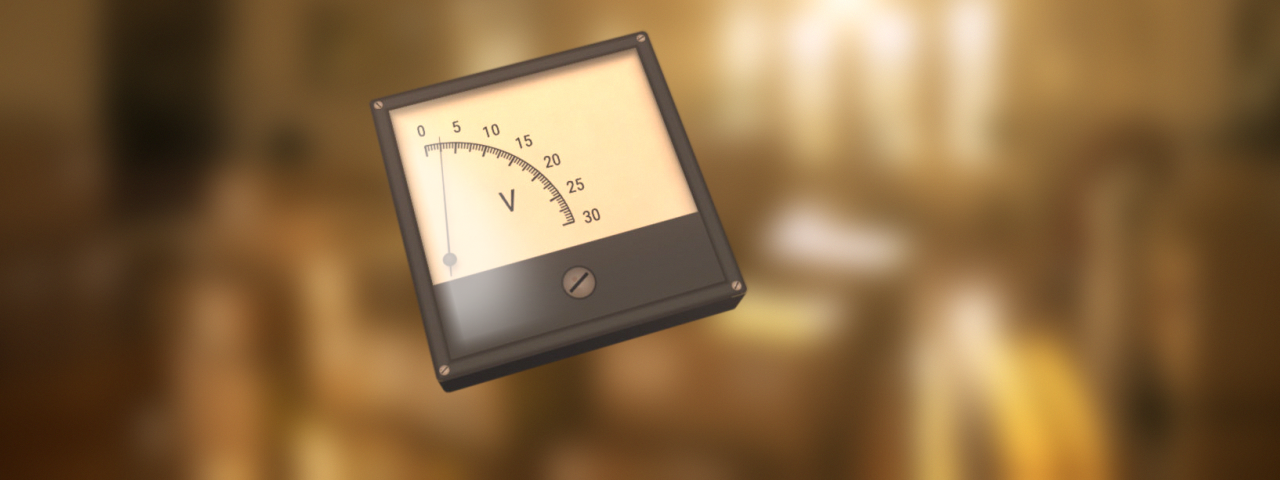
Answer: V 2.5
